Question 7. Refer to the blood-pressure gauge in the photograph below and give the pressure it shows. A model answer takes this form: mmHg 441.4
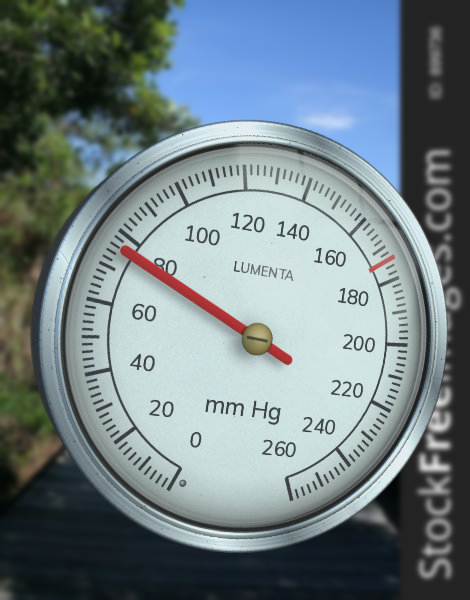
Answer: mmHg 76
